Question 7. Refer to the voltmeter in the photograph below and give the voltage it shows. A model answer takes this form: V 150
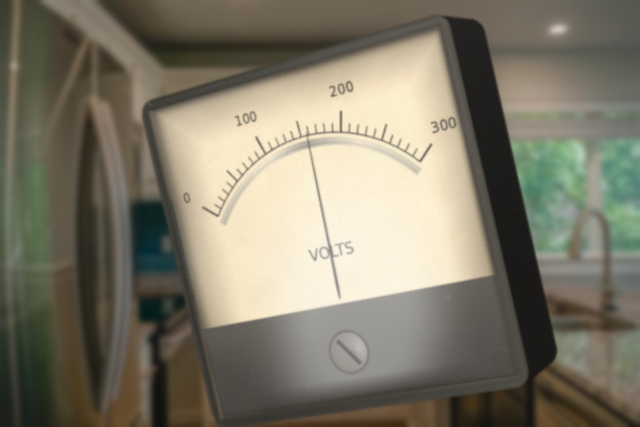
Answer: V 160
